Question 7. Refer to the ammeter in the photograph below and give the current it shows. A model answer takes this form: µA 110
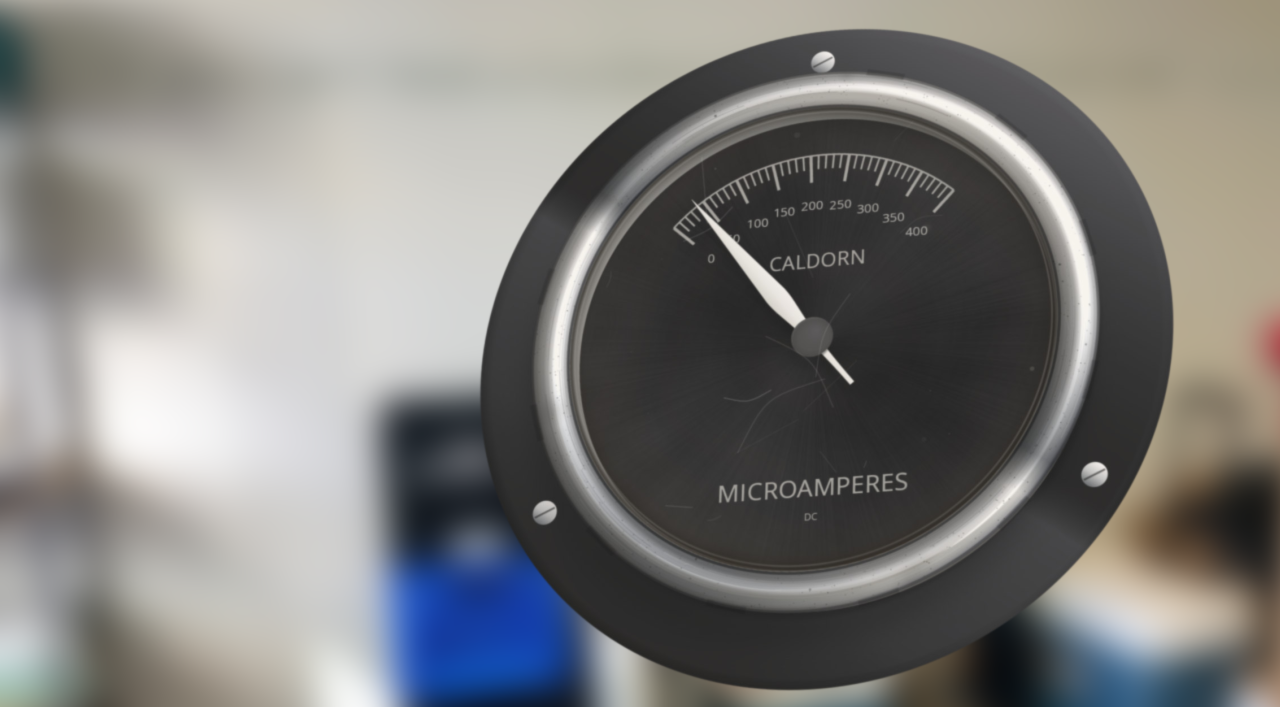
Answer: µA 40
